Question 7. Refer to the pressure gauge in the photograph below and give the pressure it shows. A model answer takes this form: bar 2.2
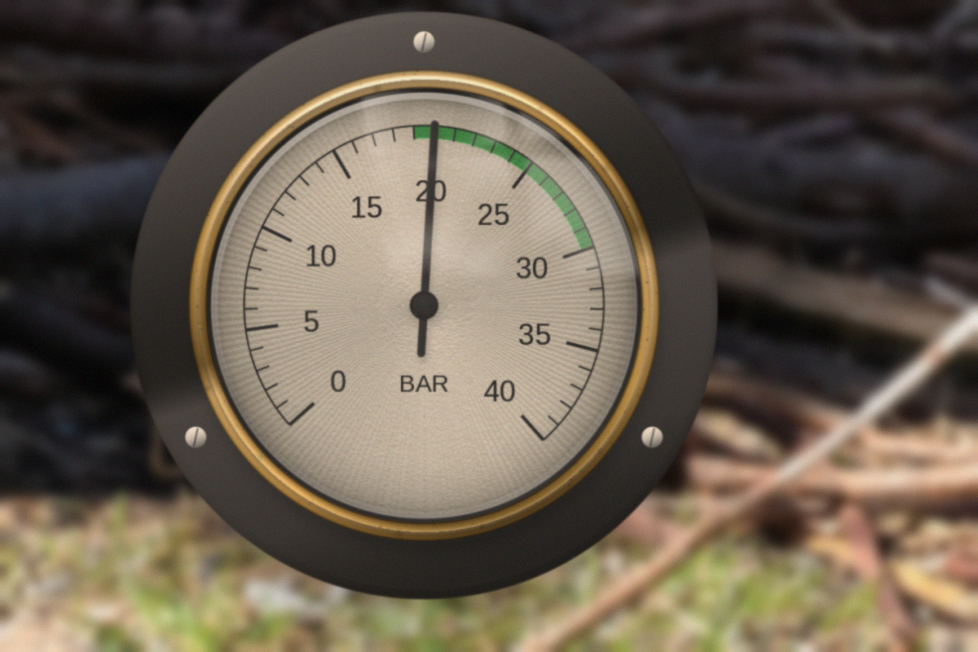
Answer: bar 20
